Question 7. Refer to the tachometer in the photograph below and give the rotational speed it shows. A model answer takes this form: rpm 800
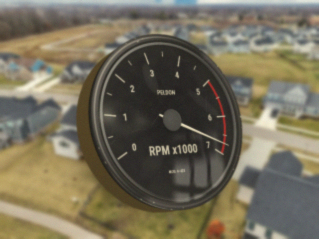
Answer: rpm 6750
